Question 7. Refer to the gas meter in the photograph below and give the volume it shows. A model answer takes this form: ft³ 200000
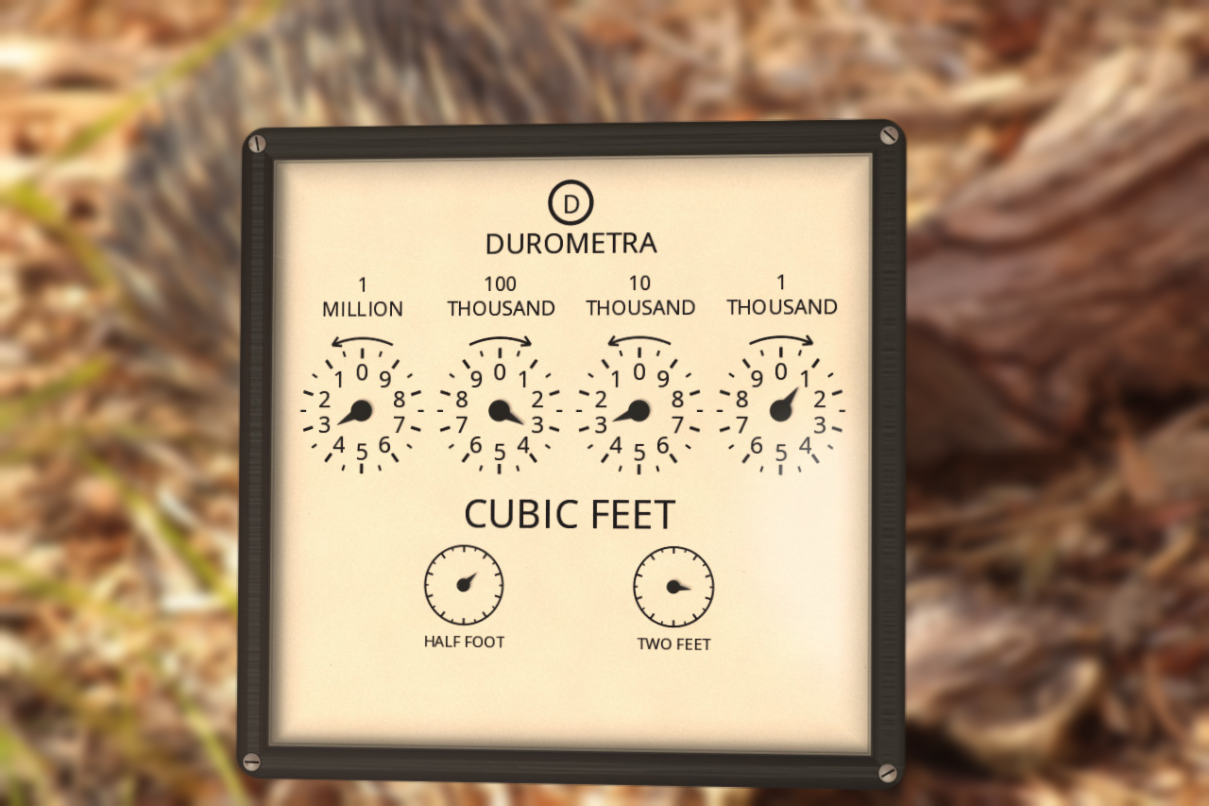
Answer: ft³ 333100
